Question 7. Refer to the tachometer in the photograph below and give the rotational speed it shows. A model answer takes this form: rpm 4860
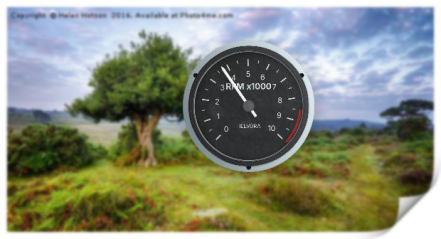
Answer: rpm 3750
